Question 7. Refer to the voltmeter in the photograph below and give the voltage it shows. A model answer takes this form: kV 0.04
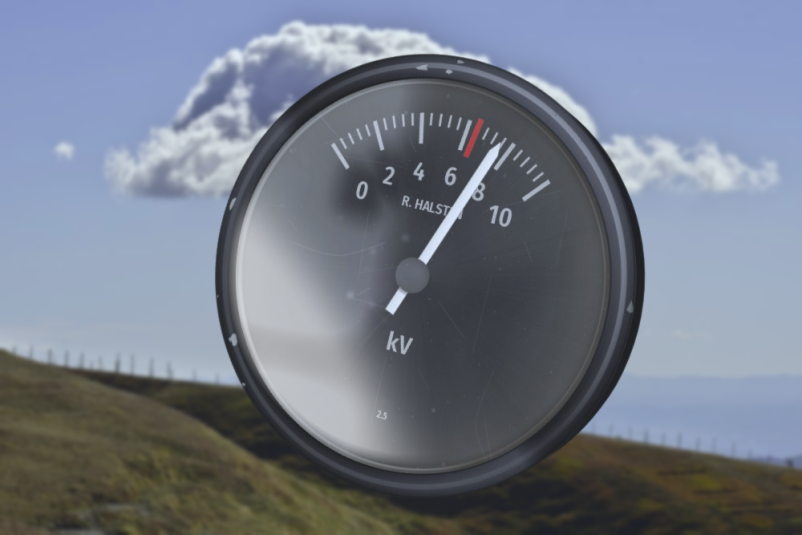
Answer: kV 7.6
